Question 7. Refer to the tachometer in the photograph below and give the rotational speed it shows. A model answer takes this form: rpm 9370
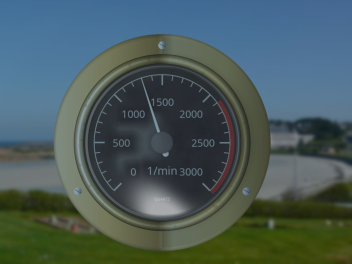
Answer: rpm 1300
